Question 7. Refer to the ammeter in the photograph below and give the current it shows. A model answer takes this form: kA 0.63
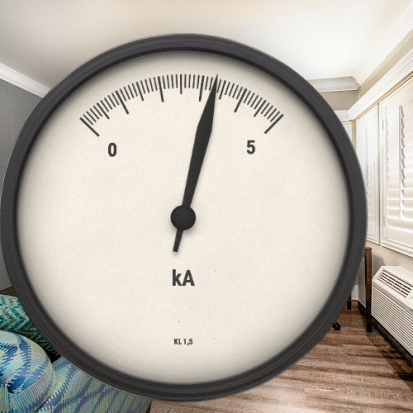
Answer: kA 3.3
